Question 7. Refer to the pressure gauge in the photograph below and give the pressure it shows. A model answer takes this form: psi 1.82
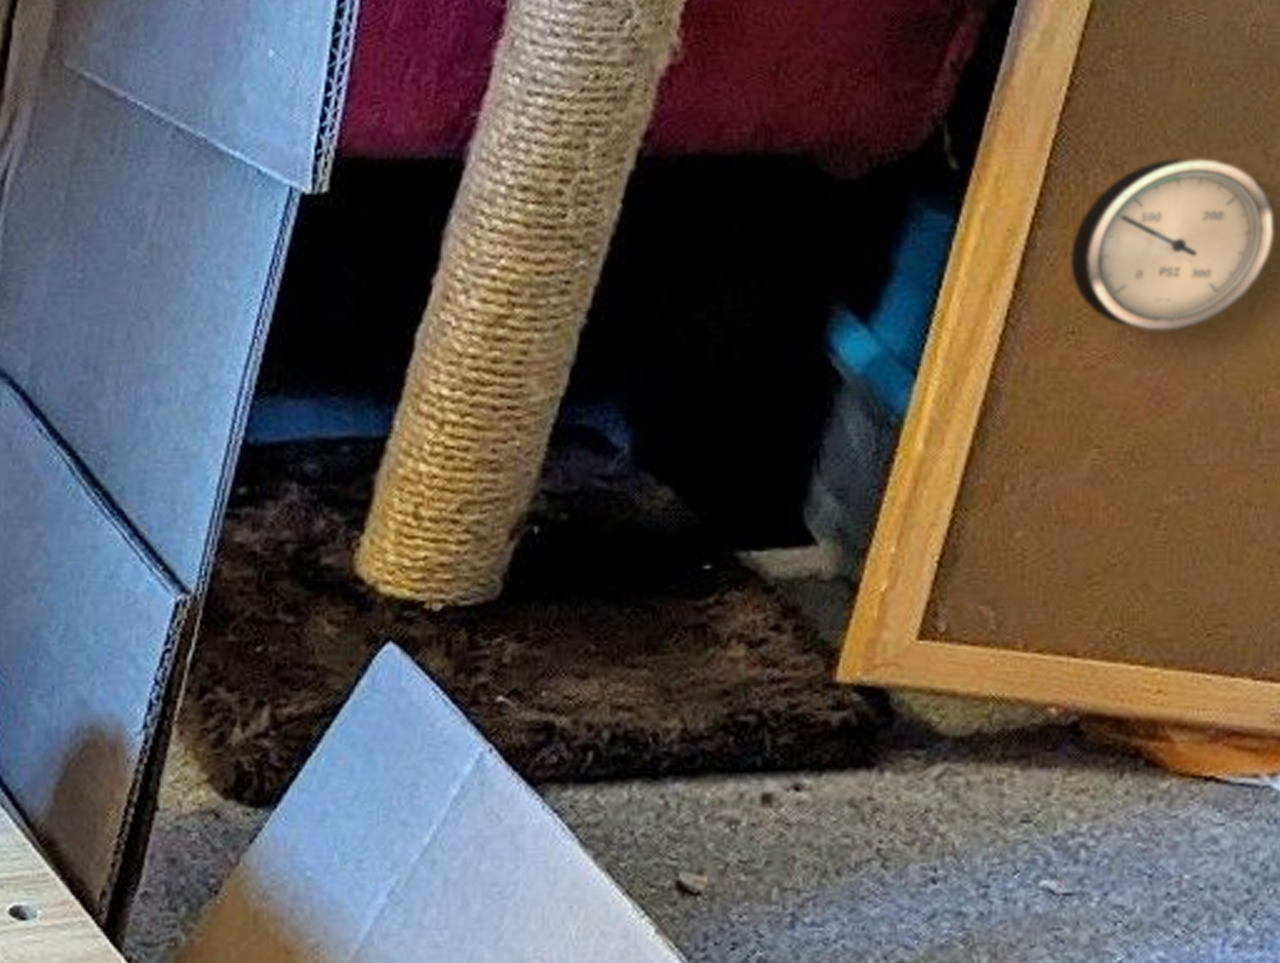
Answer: psi 80
